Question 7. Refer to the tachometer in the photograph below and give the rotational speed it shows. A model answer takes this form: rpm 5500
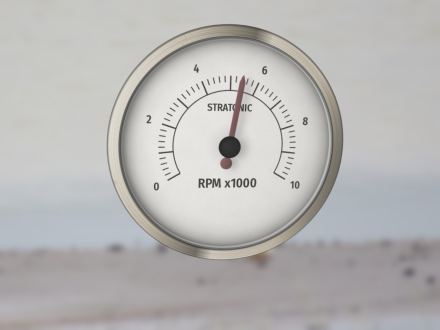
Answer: rpm 5400
